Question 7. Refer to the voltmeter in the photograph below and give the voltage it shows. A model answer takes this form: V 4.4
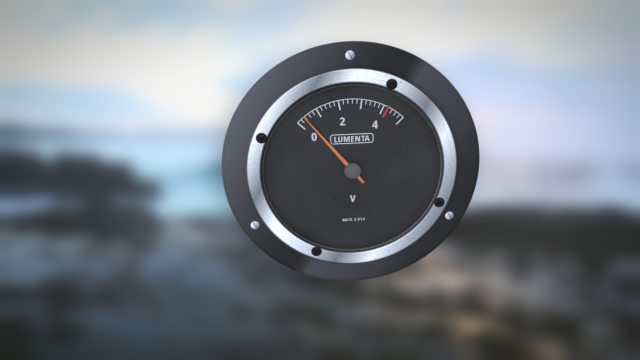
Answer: V 0.4
